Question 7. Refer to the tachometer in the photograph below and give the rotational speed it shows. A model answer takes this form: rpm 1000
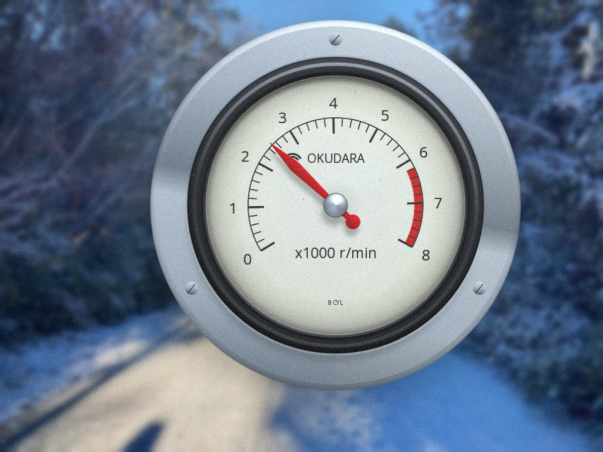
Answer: rpm 2500
